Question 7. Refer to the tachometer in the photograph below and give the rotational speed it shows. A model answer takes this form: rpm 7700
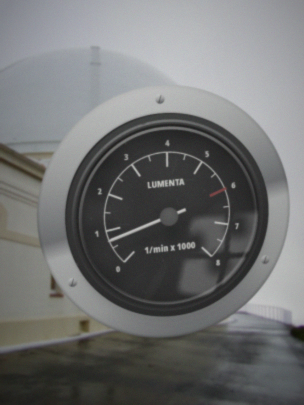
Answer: rpm 750
